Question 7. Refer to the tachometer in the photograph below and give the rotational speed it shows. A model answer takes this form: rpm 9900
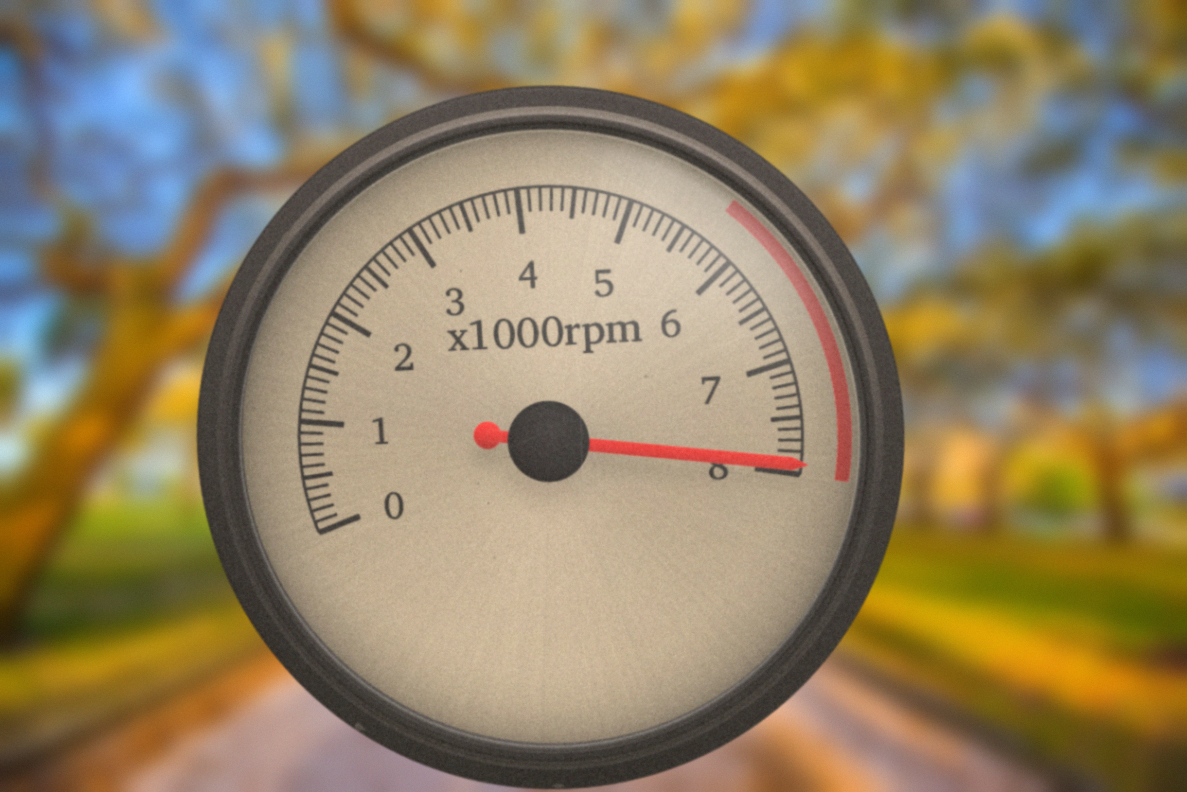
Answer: rpm 7900
